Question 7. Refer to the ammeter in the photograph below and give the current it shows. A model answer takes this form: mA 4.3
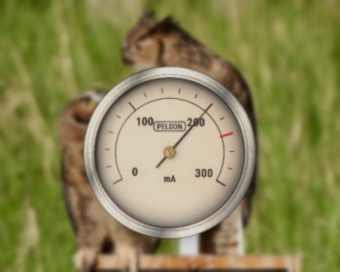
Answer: mA 200
